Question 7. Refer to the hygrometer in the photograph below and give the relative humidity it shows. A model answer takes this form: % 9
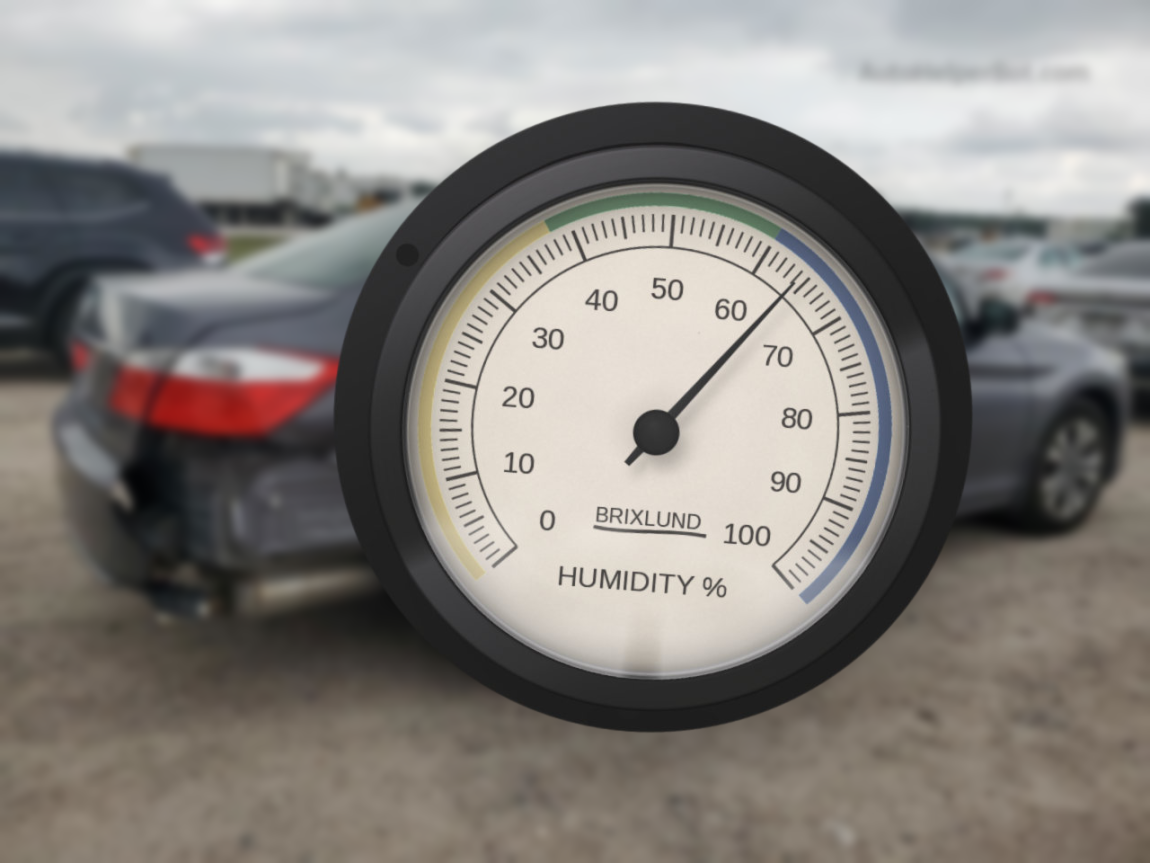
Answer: % 64
